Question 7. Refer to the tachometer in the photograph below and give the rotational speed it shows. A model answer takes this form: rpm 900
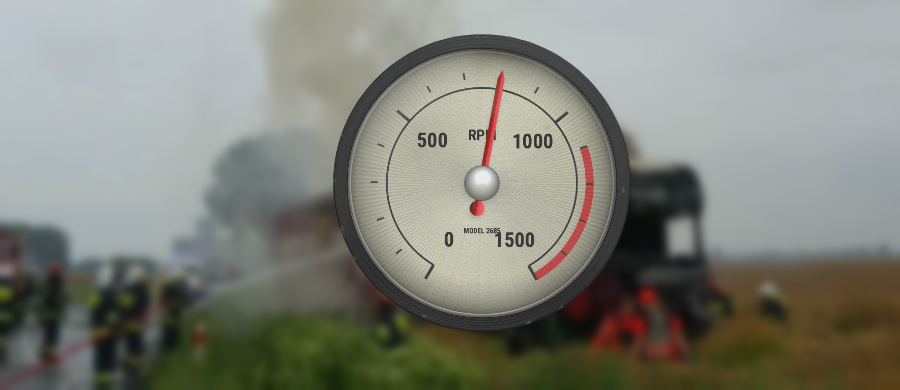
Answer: rpm 800
